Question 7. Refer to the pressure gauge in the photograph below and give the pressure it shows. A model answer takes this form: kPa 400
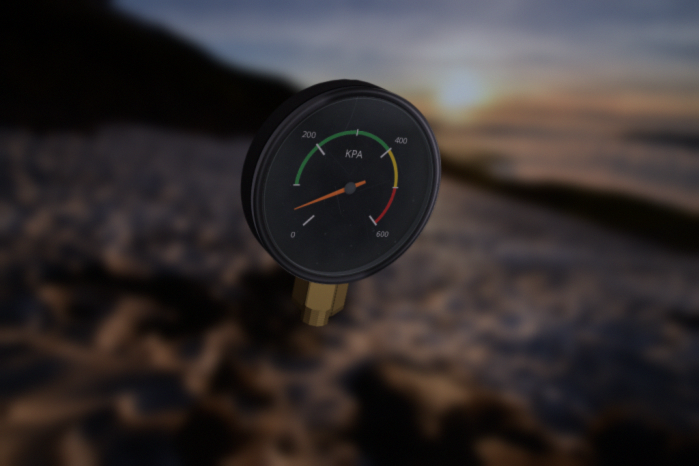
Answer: kPa 50
